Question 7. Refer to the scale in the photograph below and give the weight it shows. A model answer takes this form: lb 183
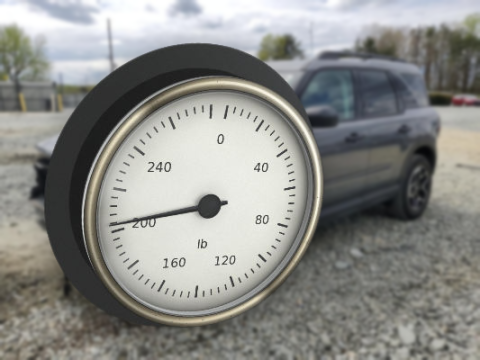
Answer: lb 204
